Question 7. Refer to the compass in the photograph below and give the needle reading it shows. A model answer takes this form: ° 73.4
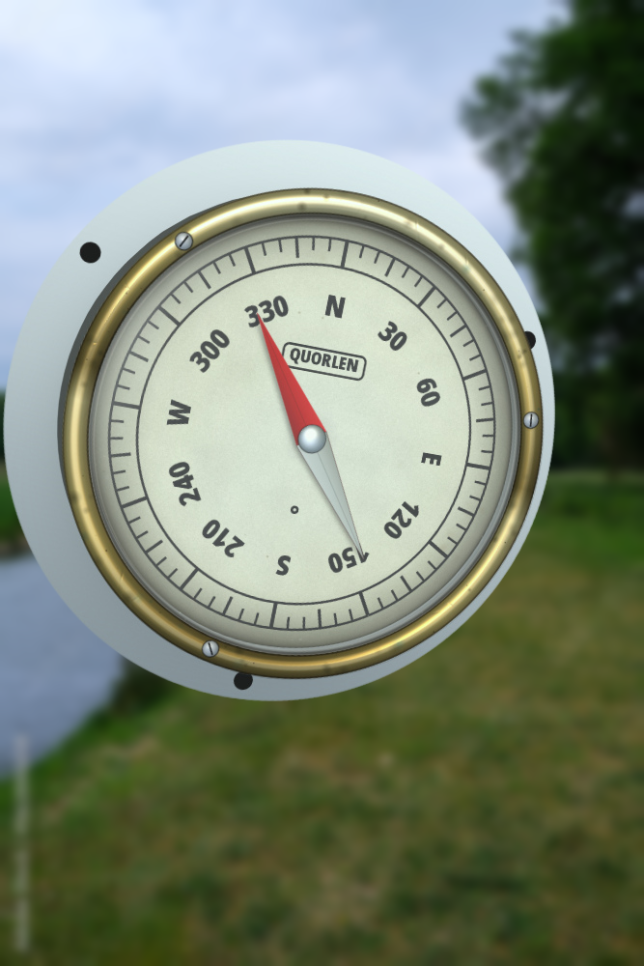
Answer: ° 325
